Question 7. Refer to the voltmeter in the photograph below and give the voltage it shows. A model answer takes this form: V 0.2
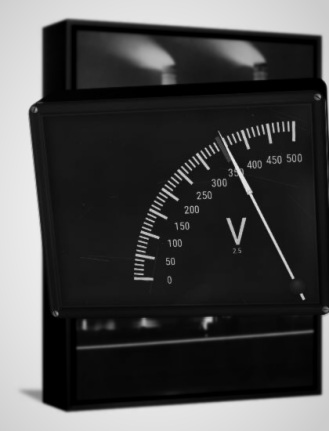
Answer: V 360
